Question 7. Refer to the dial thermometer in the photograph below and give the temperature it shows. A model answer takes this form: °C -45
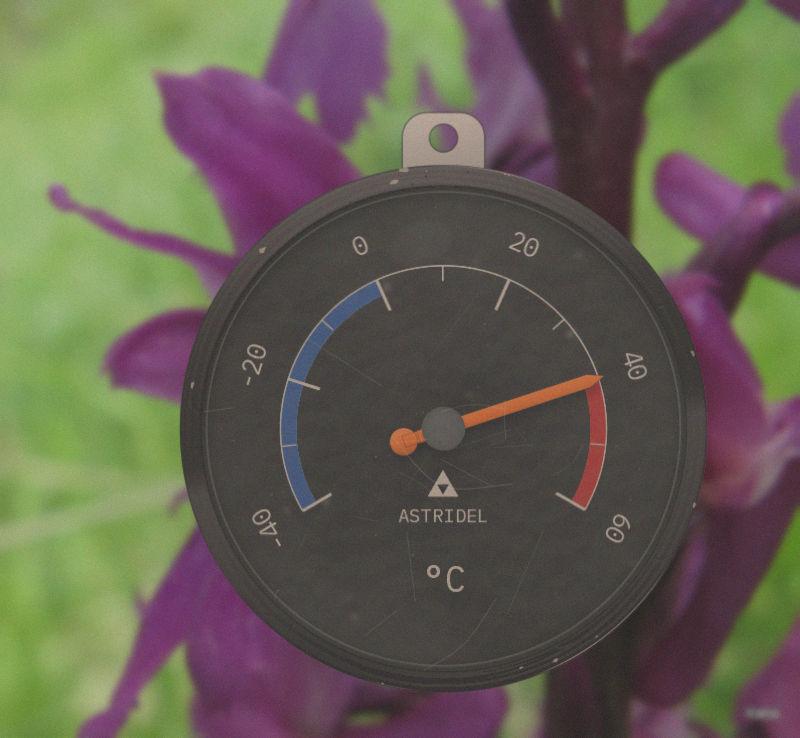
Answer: °C 40
